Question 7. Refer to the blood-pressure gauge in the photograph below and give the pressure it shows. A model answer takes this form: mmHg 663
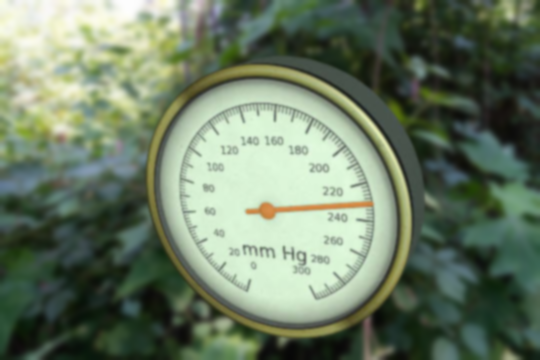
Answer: mmHg 230
